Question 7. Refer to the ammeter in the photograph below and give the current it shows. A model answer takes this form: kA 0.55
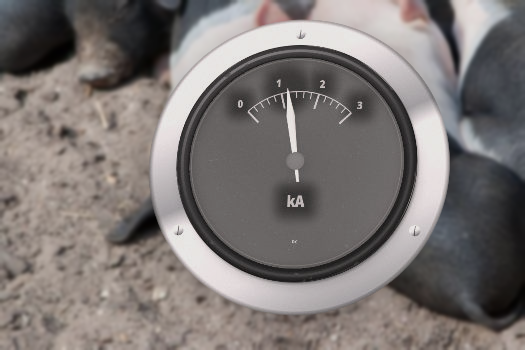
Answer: kA 1.2
